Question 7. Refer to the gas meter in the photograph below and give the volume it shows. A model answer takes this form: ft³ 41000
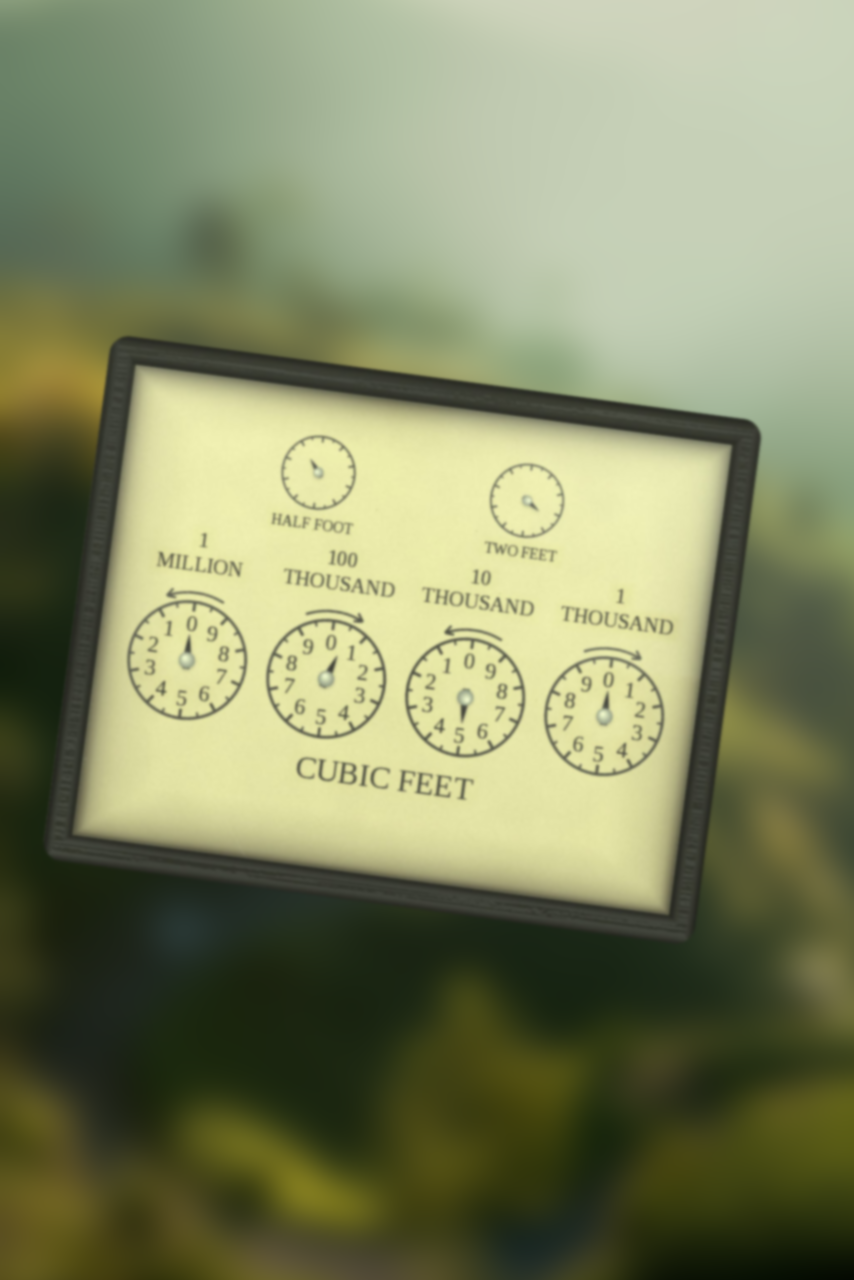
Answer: ft³ 5000
